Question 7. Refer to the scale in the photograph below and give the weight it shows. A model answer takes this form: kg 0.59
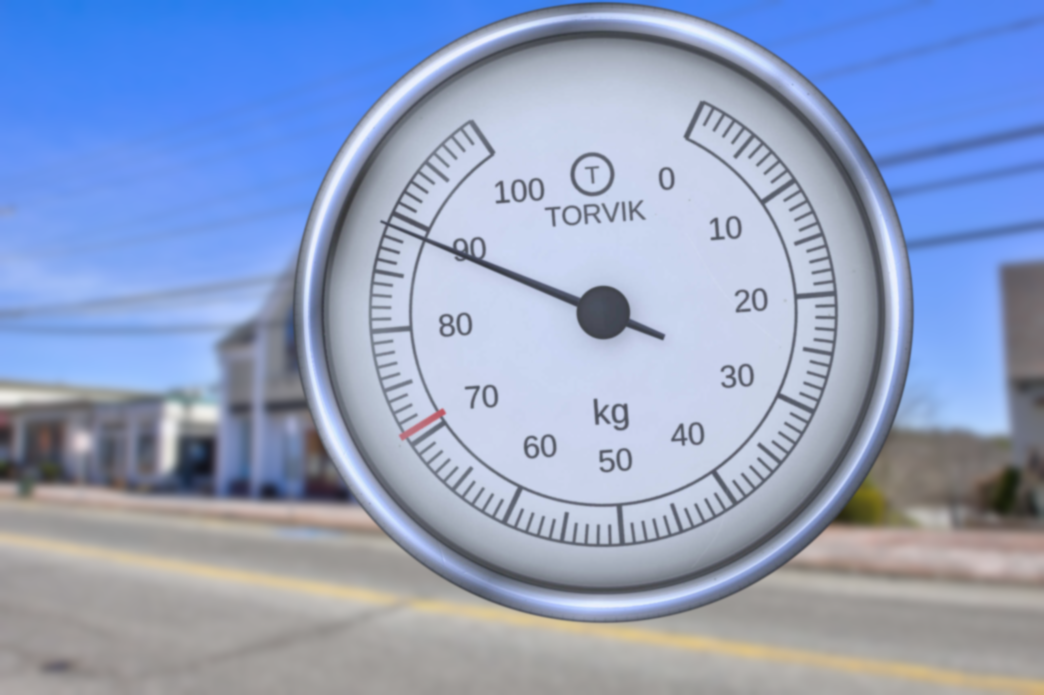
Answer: kg 89
